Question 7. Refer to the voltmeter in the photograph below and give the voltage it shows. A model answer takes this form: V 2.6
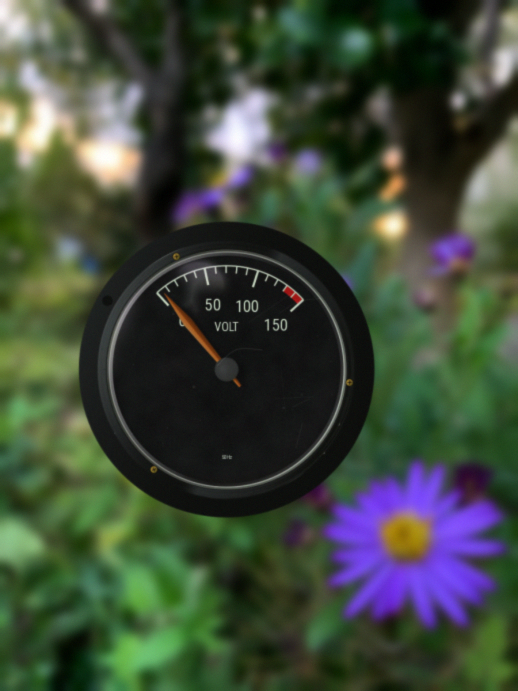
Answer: V 5
